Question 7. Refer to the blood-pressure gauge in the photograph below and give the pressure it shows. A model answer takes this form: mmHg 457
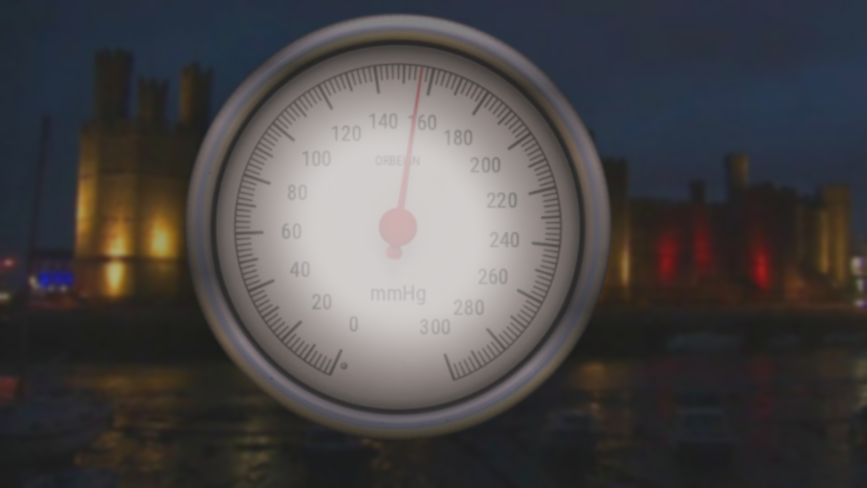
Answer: mmHg 156
